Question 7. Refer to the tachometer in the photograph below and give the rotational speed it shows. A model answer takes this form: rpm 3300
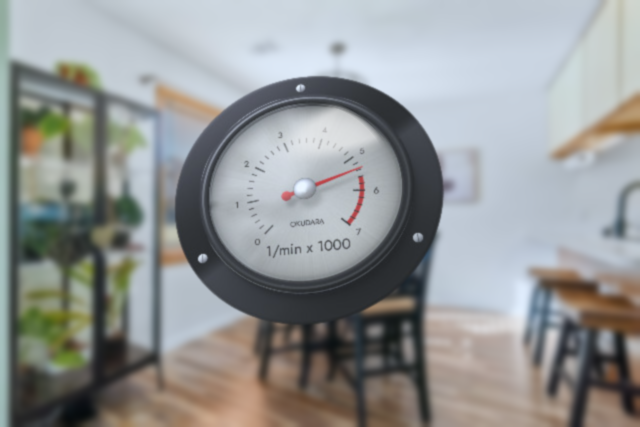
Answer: rpm 5400
